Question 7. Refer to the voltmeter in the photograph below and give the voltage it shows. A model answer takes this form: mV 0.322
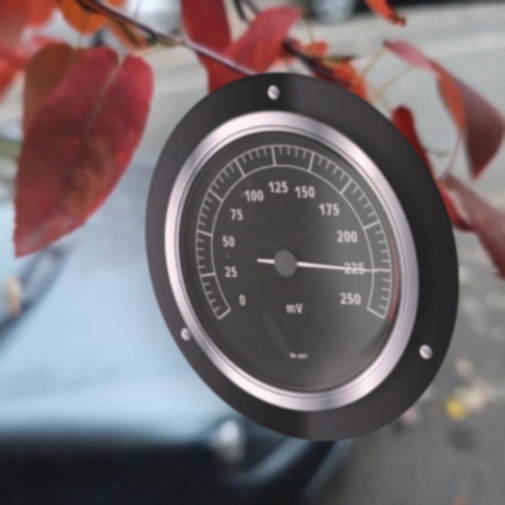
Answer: mV 225
